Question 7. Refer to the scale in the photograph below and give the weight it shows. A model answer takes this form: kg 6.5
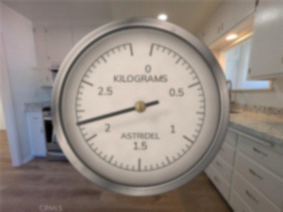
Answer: kg 2.15
